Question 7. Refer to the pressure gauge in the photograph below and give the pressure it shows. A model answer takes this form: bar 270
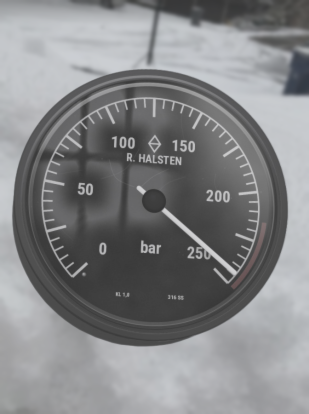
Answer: bar 245
